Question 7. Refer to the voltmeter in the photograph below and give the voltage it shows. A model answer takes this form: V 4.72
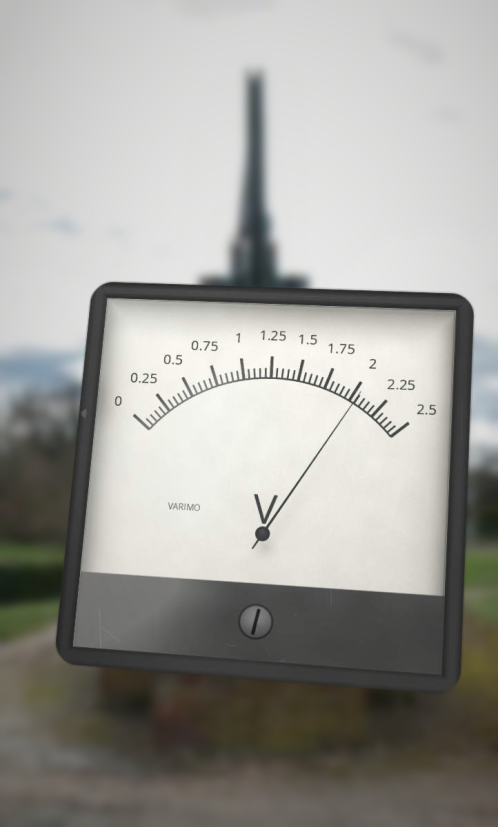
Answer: V 2.05
